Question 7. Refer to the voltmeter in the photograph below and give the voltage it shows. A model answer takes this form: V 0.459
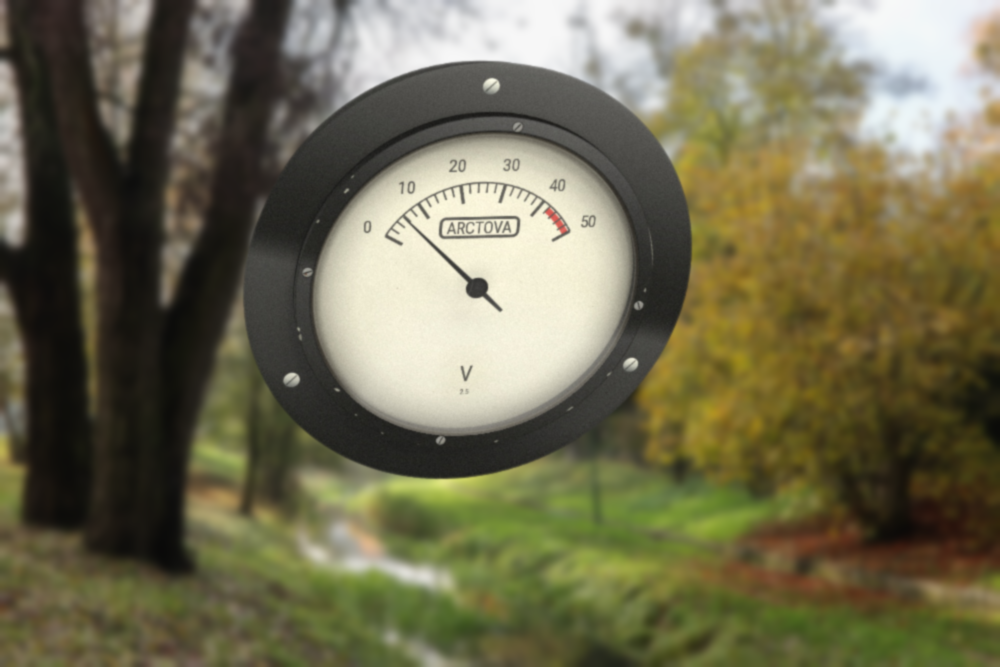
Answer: V 6
